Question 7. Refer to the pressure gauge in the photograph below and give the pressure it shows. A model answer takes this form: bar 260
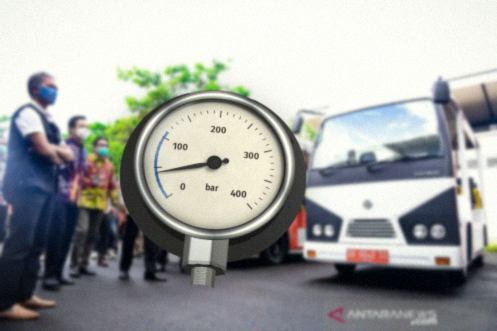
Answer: bar 40
